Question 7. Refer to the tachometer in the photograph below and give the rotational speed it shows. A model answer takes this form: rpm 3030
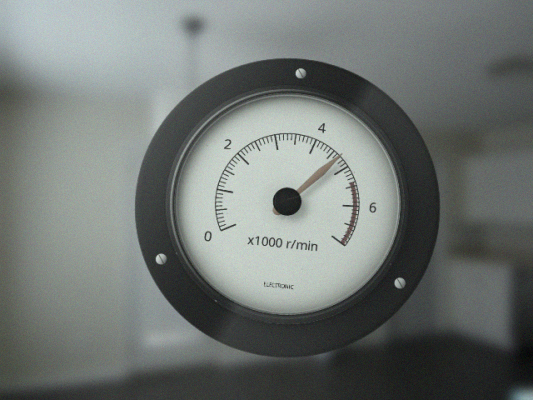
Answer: rpm 4700
